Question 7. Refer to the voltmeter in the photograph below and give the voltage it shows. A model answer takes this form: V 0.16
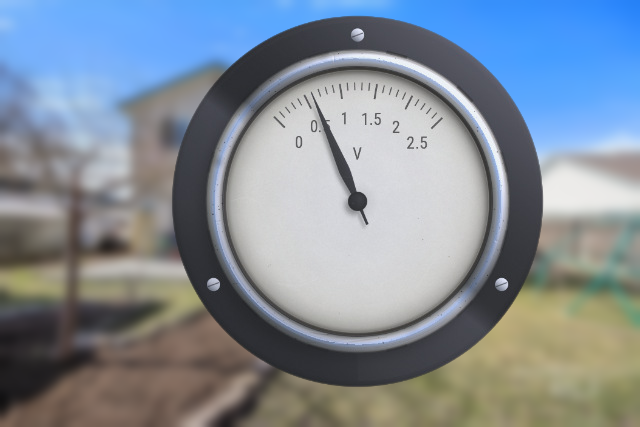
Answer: V 0.6
